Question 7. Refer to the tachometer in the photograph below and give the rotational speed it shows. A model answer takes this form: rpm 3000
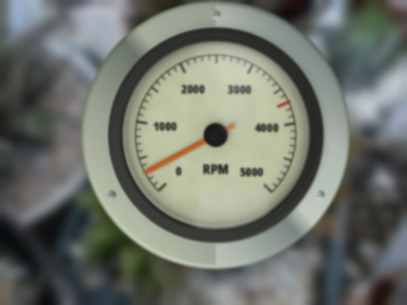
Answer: rpm 300
